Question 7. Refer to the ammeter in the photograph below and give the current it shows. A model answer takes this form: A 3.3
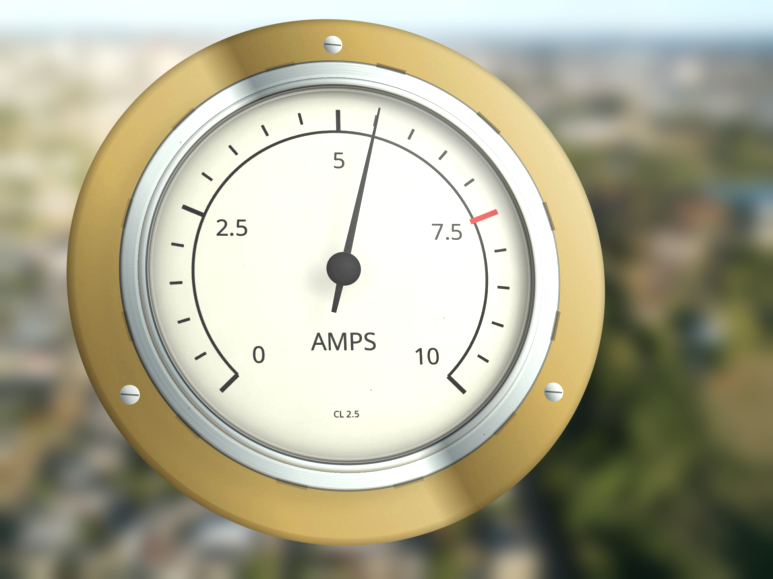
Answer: A 5.5
